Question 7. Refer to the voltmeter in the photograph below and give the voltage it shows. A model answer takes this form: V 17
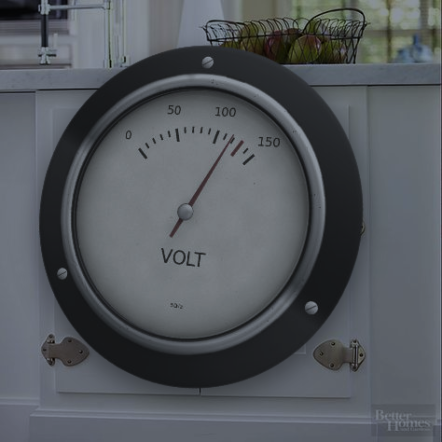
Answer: V 120
